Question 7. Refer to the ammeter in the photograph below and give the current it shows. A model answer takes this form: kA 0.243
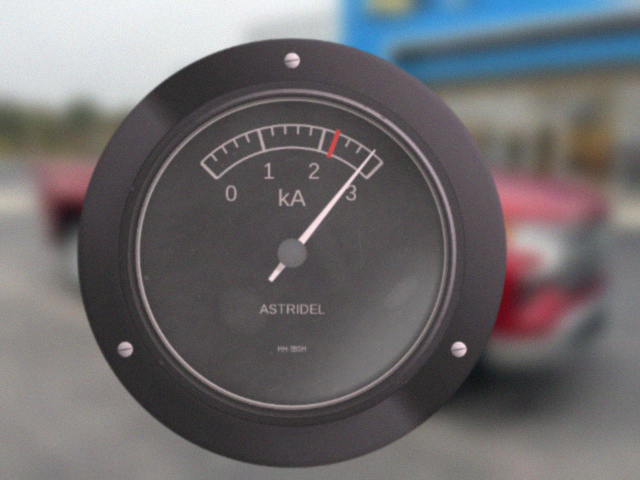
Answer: kA 2.8
